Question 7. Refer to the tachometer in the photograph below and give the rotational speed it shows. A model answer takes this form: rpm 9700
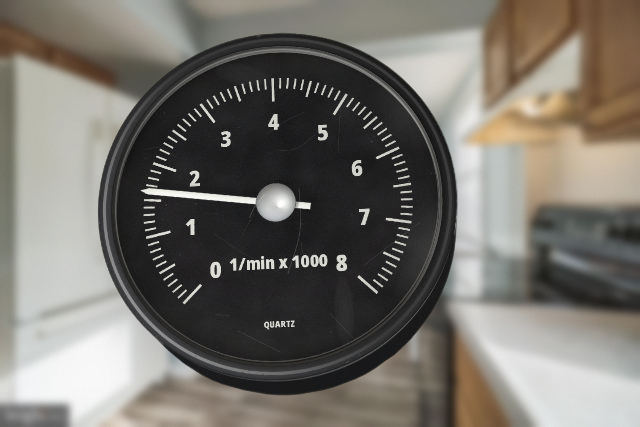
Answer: rpm 1600
